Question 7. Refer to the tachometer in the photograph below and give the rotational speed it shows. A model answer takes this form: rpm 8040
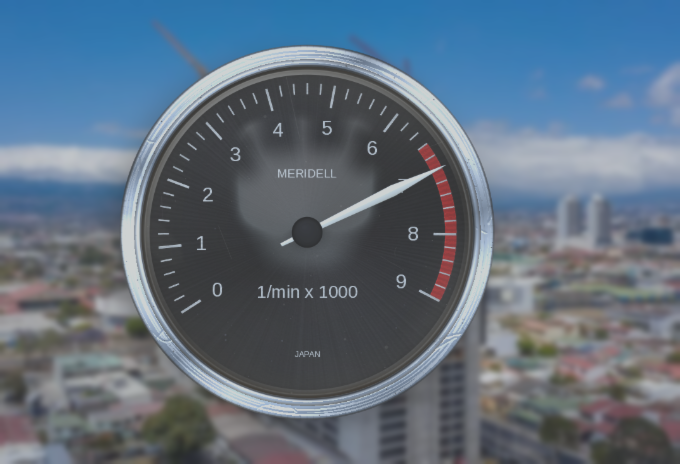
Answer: rpm 7000
